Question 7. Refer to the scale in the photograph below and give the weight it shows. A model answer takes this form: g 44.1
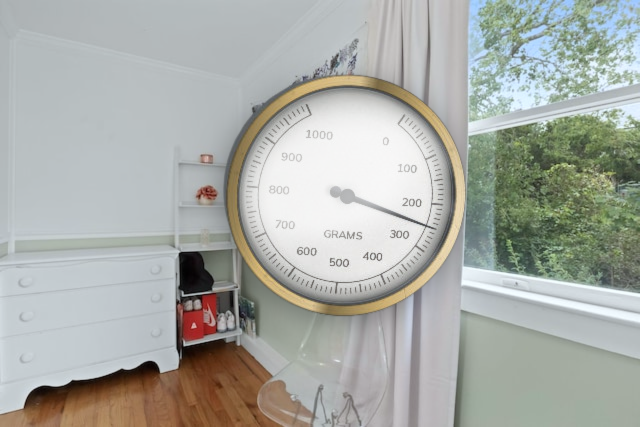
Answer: g 250
